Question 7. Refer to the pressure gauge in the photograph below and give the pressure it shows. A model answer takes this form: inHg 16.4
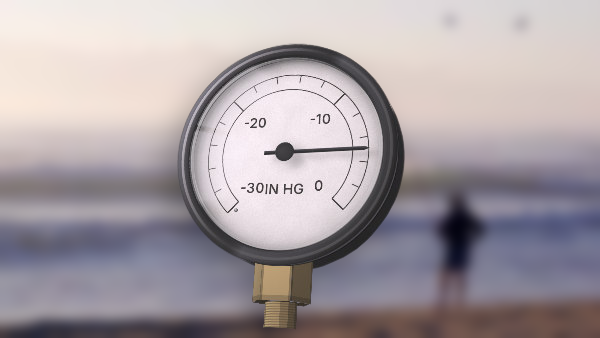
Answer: inHg -5
